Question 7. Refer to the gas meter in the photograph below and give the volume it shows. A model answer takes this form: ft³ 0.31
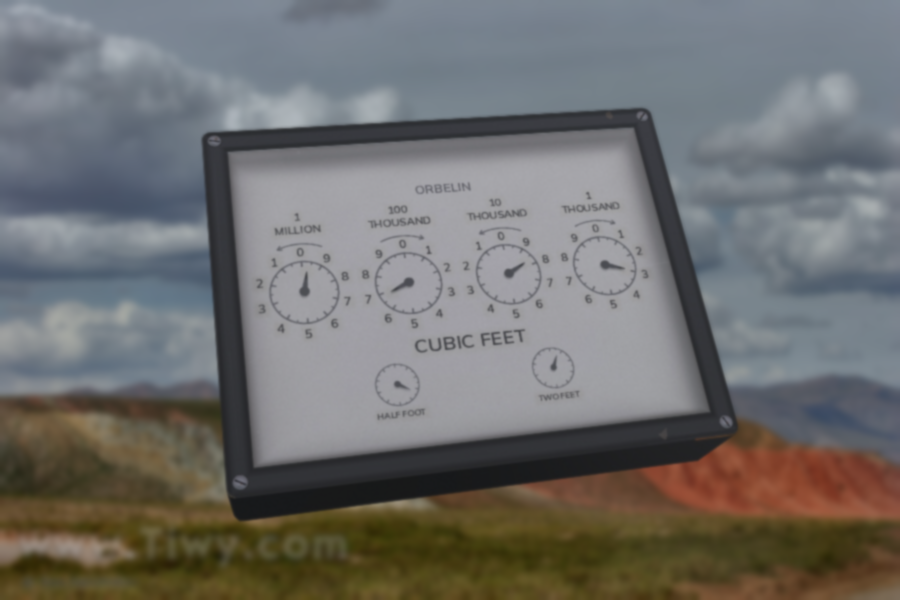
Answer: ft³ 968300
